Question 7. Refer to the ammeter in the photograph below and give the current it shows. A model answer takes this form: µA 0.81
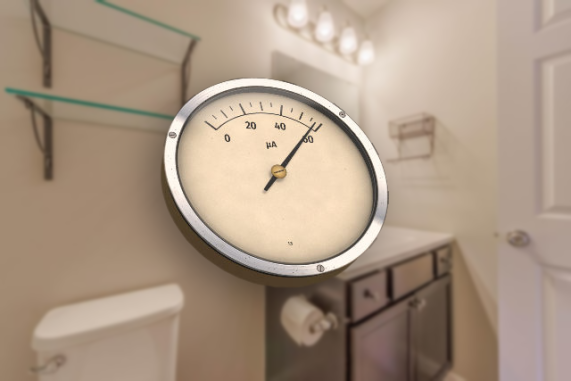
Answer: µA 57.5
